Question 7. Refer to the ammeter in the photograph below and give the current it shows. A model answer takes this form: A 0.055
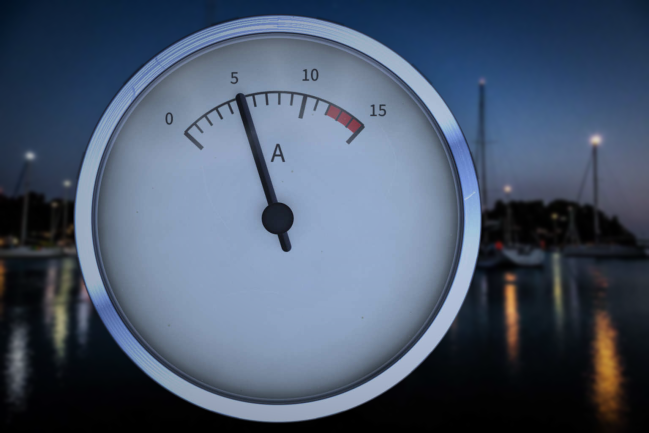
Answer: A 5
